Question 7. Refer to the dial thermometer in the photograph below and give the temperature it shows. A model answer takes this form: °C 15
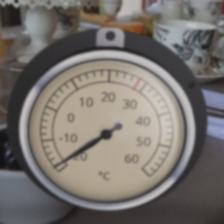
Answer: °C -18
